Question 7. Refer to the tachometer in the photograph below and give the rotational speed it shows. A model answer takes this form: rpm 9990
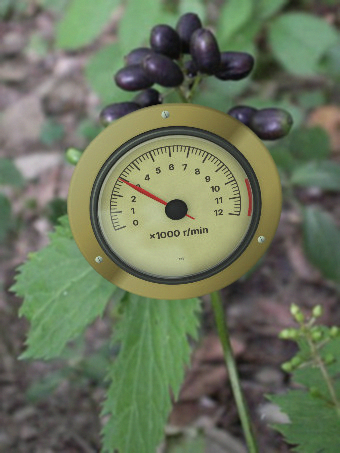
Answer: rpm 3000
